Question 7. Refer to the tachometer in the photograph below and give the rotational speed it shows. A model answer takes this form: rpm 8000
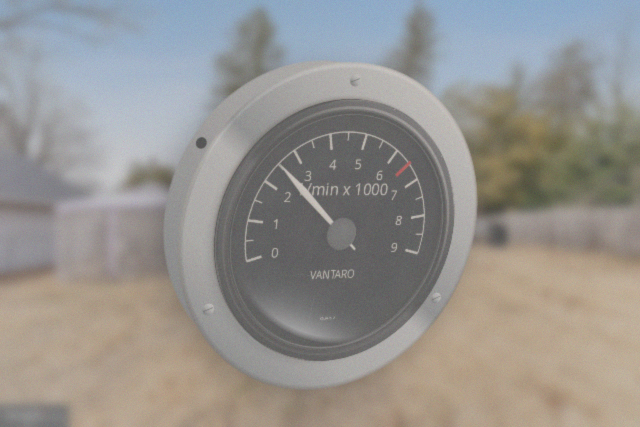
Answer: rpm 2500
